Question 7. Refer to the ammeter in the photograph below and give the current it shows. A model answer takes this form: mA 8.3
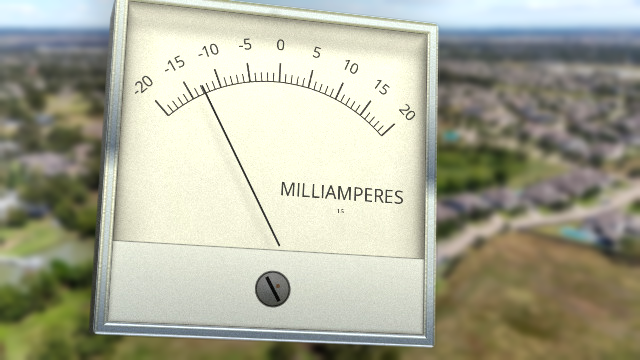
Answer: mA -13
